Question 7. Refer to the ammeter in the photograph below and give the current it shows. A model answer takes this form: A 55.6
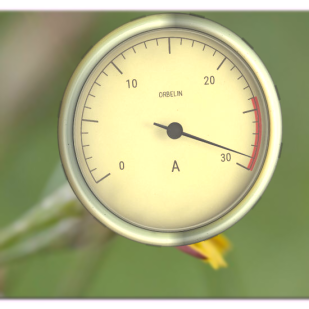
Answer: A 29
